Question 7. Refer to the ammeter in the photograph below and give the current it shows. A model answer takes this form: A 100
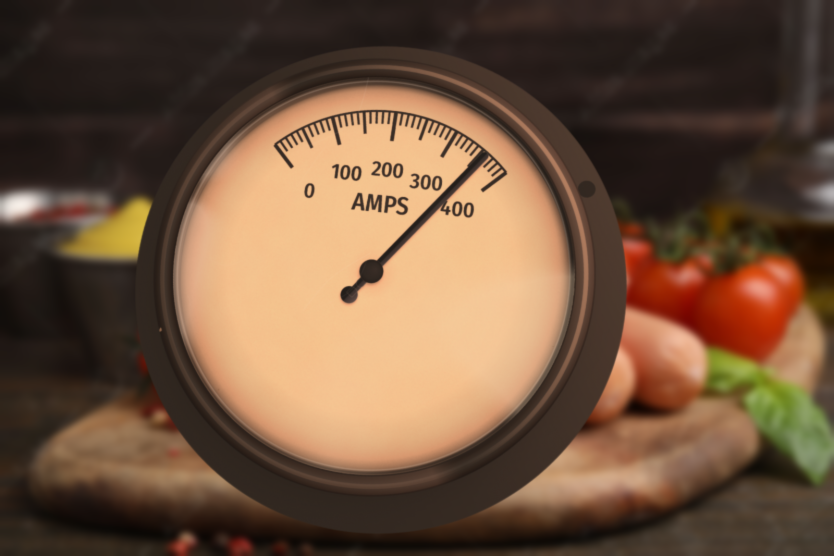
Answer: A 360
